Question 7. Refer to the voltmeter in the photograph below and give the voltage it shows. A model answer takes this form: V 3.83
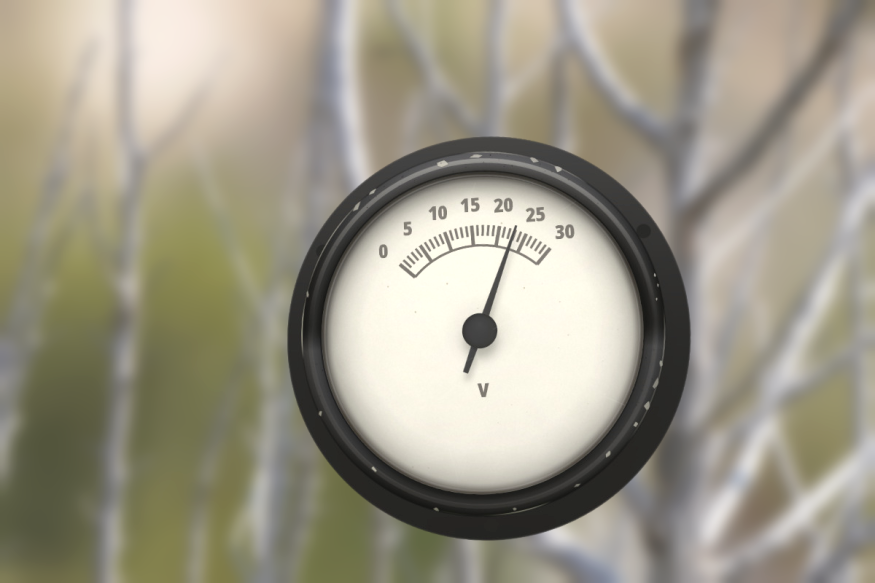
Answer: V 23
